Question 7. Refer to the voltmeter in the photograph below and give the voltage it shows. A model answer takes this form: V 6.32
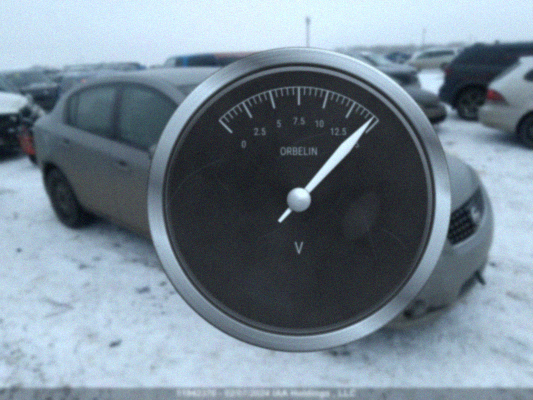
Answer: V 14.5
